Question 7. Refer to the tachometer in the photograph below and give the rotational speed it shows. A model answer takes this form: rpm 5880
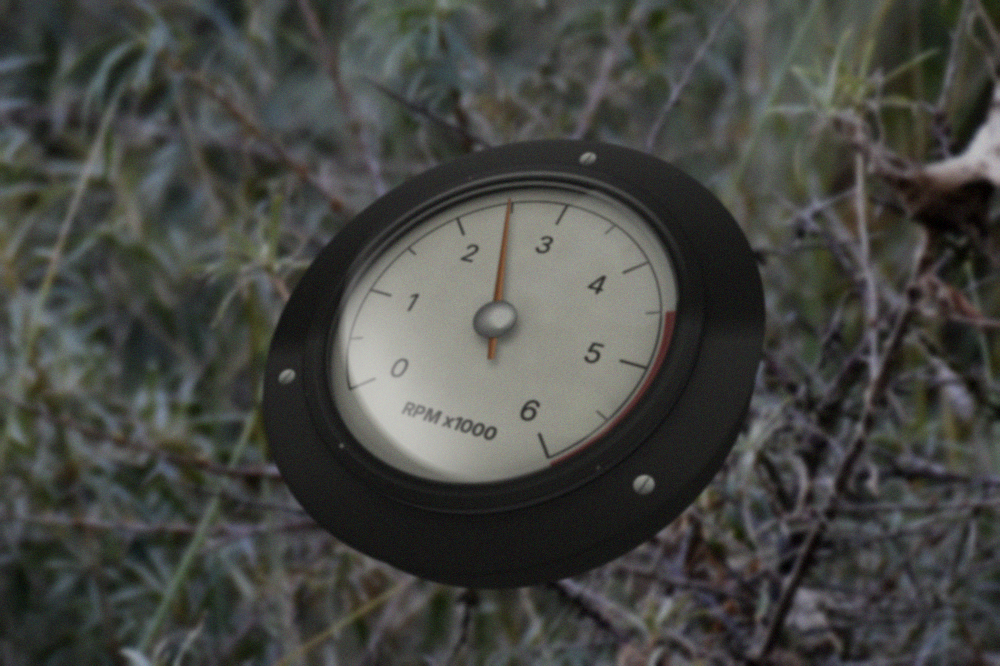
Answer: rpm 2500
